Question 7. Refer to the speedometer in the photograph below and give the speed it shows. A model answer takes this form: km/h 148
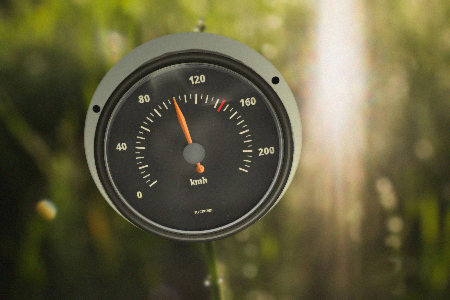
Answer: km/h 100
